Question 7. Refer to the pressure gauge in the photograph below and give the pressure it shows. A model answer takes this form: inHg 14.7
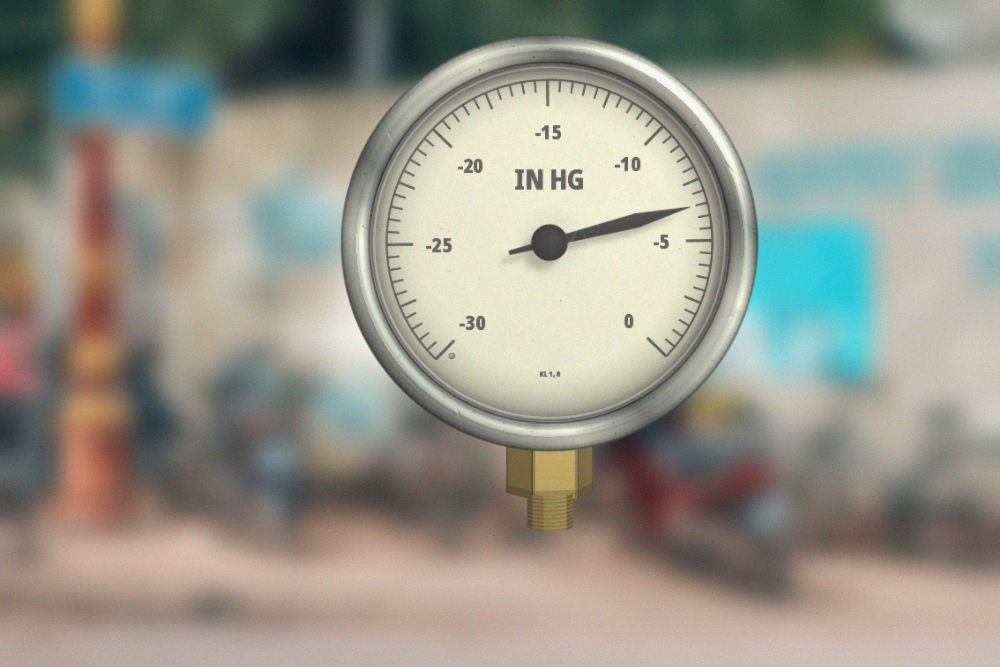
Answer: inHg -6.5
